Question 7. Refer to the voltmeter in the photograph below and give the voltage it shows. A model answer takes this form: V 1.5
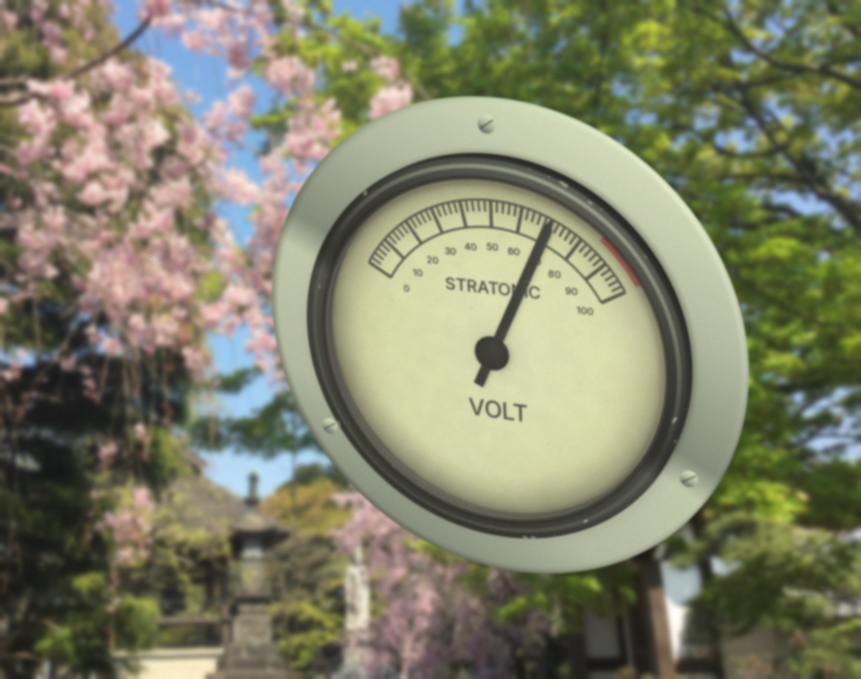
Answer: V 70
